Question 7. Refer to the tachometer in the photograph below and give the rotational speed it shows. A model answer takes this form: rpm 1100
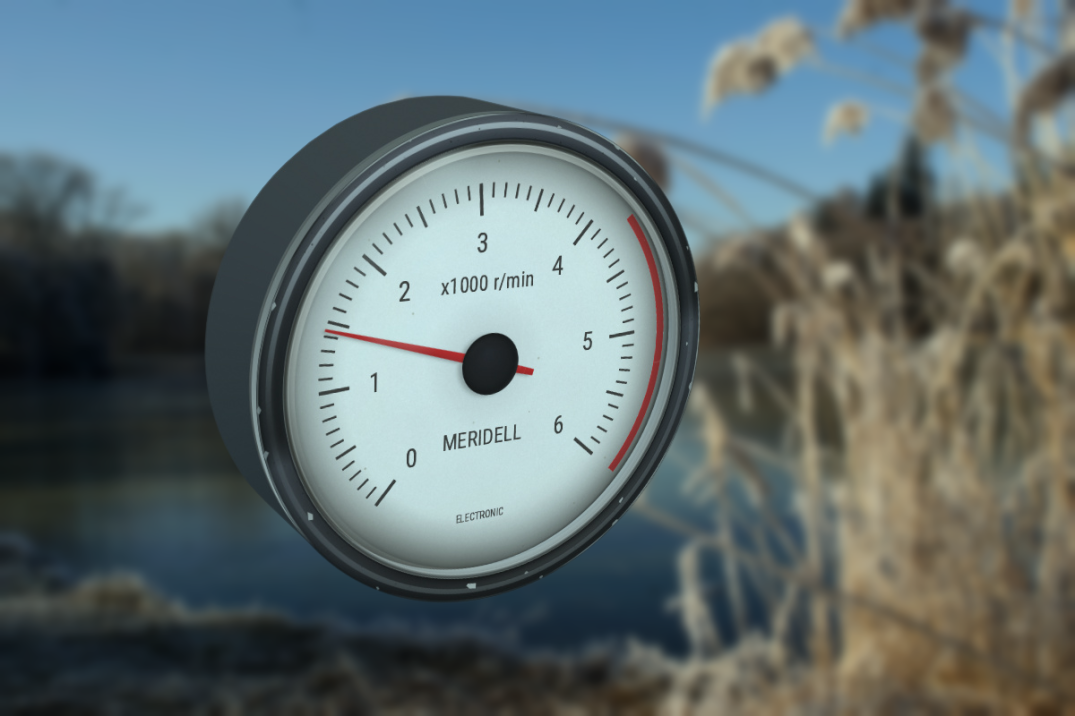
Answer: rpm 1450
